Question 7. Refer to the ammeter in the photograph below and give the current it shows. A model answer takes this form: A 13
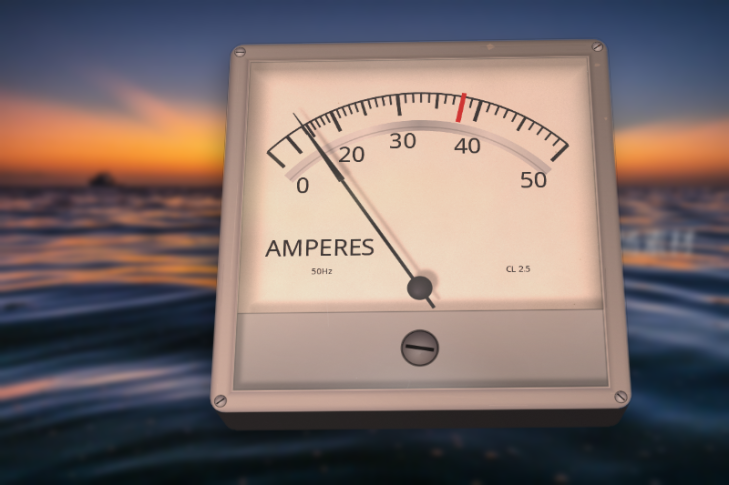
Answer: A 14
